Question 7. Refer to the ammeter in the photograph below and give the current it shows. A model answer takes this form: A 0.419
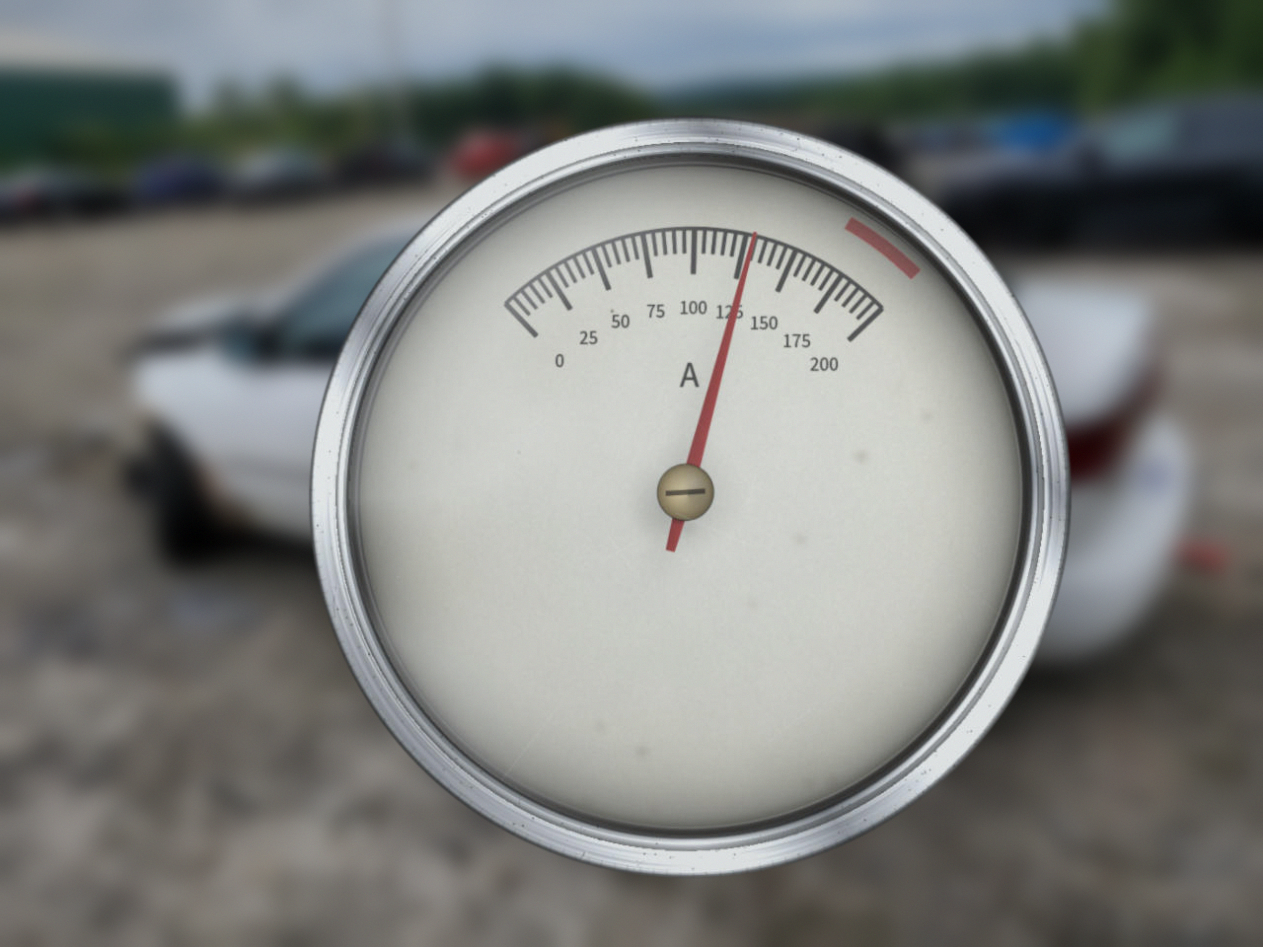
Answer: A 130
